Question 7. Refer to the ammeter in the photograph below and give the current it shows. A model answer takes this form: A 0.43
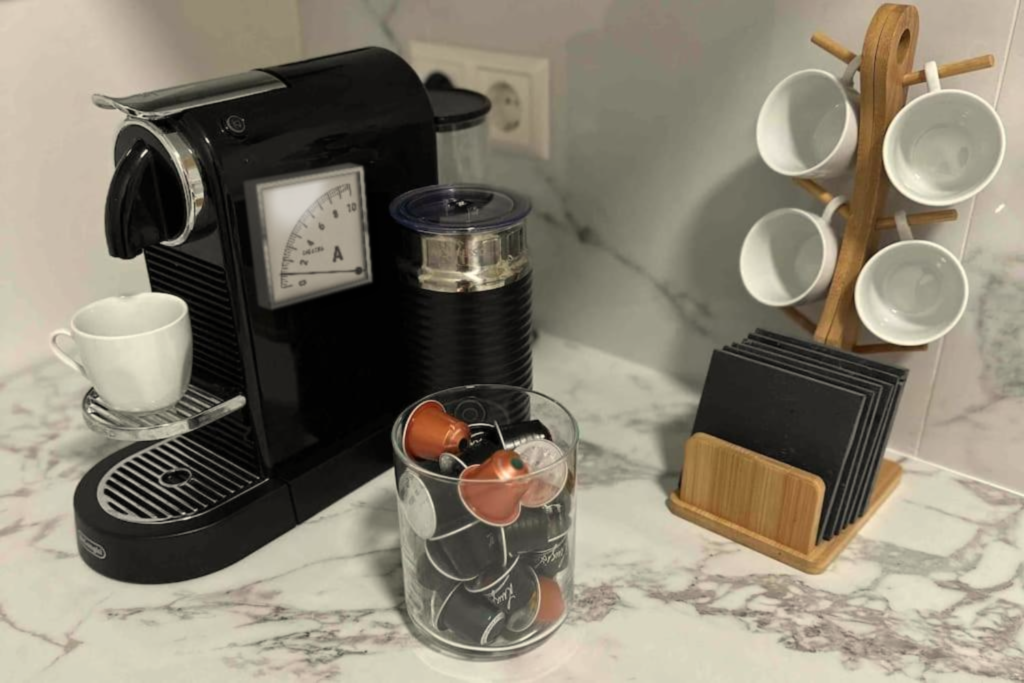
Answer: A 1
